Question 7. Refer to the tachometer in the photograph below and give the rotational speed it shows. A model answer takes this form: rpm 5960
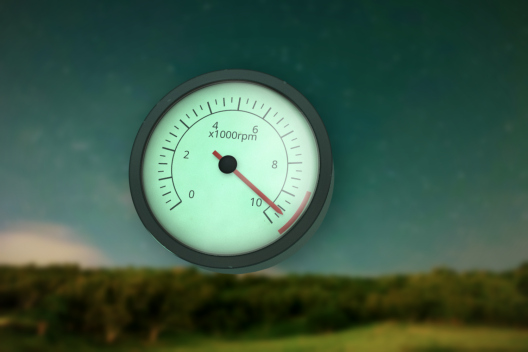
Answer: rpm 9625
